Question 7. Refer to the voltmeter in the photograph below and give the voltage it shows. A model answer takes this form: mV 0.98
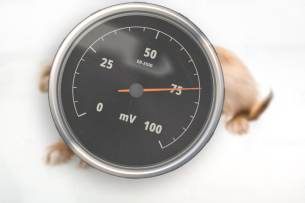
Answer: mV 75
